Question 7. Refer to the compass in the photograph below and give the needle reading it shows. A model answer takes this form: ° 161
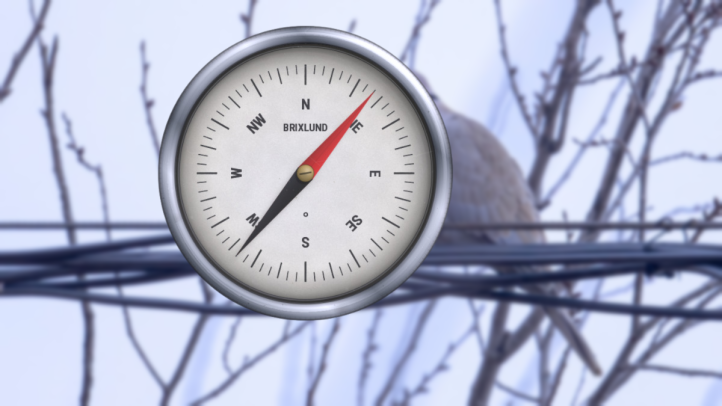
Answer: ° 40
